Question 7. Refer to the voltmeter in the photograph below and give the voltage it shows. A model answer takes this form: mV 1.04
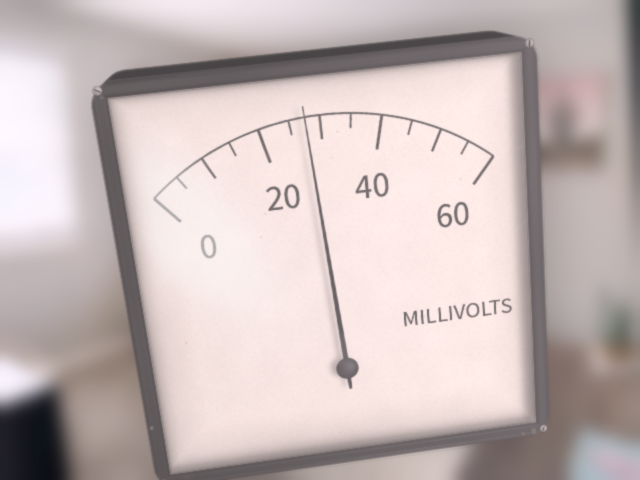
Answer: mV 27.5
